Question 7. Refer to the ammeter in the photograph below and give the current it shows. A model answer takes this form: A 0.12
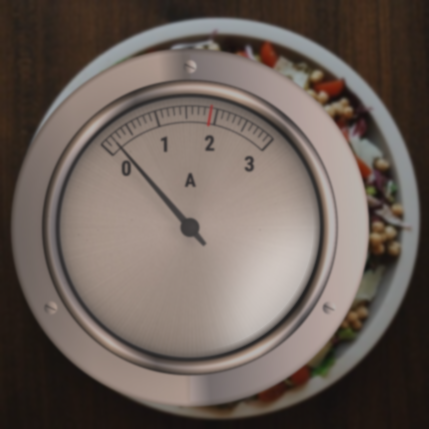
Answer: A 0.2
